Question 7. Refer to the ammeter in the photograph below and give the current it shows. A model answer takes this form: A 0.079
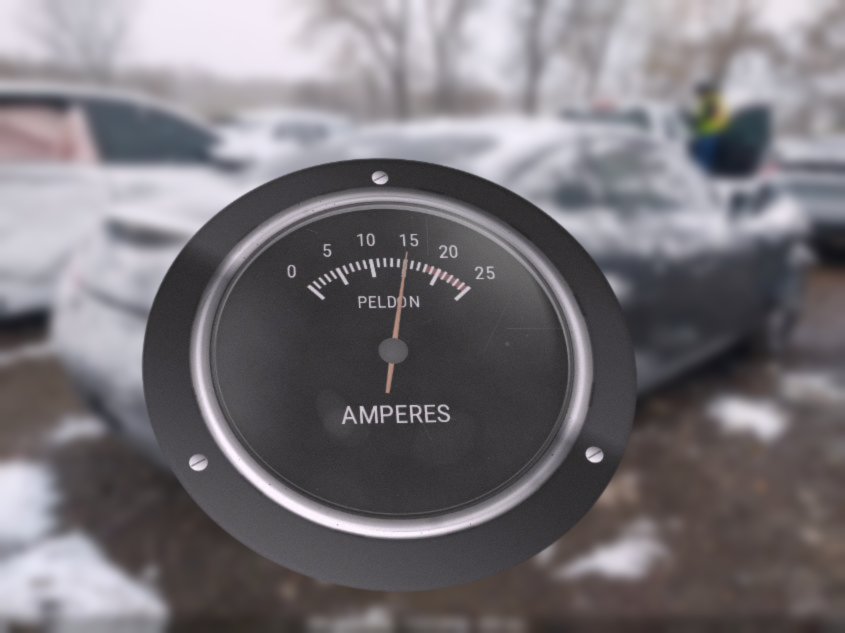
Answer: A 15
